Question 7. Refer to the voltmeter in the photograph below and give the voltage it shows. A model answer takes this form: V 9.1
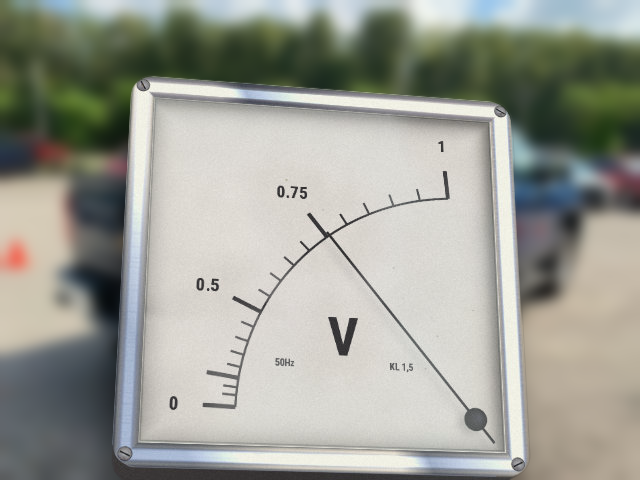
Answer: V 0.75
